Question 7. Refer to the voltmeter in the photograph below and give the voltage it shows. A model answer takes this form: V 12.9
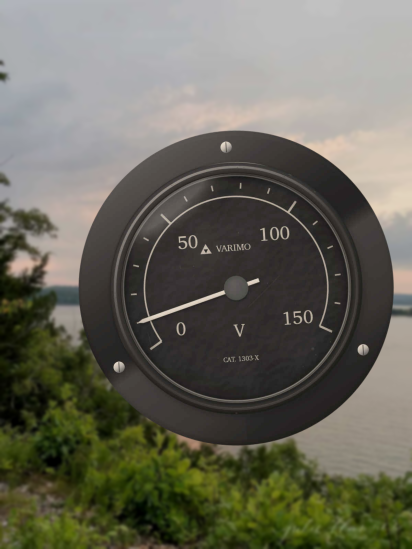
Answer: V 10
